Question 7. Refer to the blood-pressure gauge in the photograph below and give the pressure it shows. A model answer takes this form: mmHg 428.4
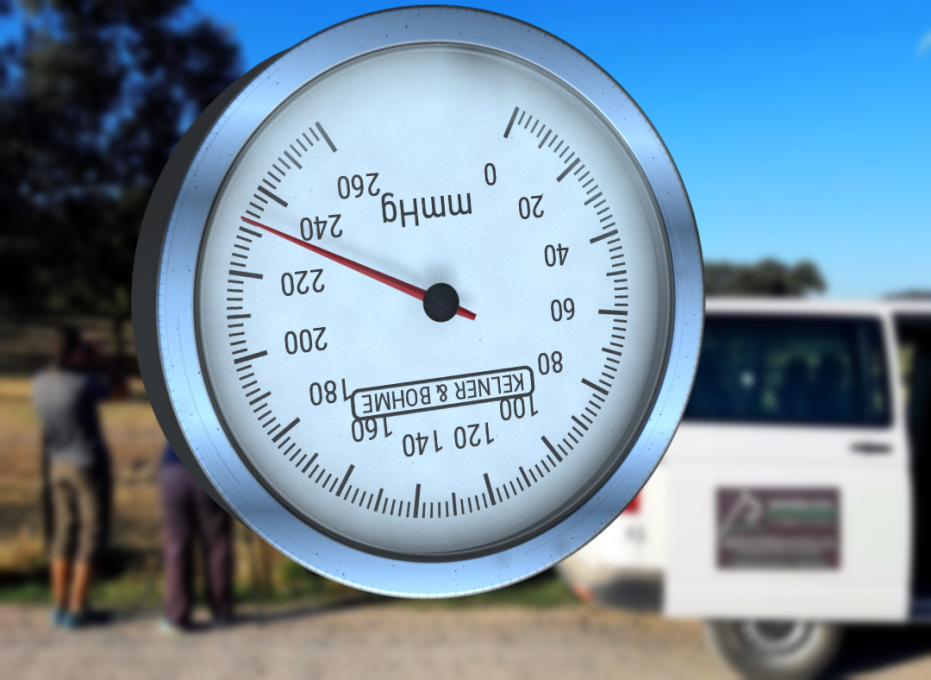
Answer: mmHg 232
